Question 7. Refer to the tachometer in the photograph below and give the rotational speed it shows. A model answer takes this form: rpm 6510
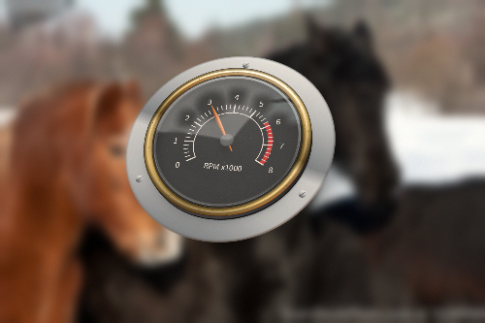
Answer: rpm 3000
